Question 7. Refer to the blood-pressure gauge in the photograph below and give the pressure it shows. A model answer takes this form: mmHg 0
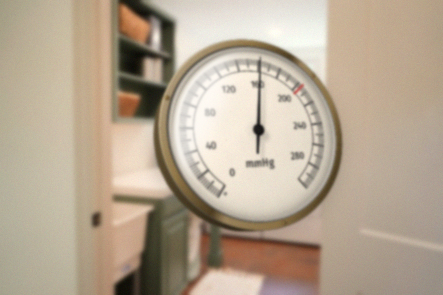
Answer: mmHg 160
